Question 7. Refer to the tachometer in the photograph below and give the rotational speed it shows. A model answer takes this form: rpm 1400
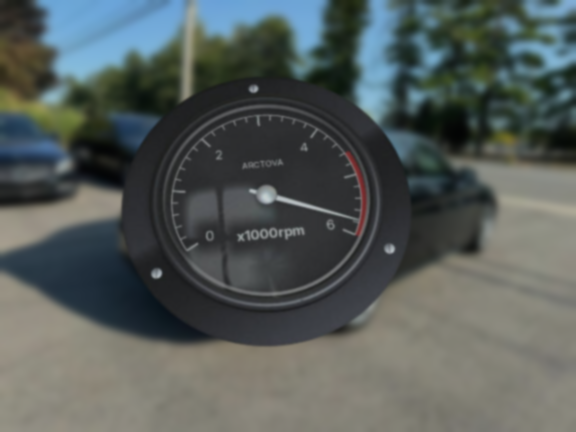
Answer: rpm 5800
